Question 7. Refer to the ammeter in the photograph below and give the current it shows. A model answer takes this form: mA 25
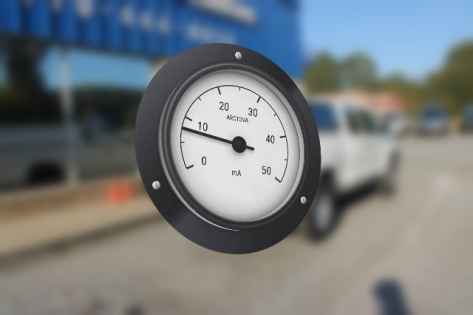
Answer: mA 7.5
